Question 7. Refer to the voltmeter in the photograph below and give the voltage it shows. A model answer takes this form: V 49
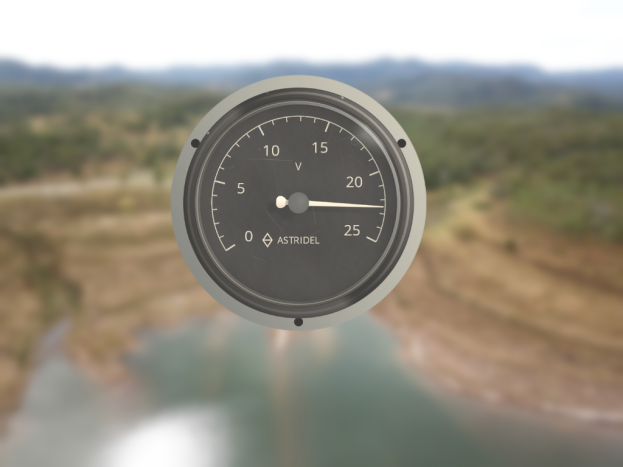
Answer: V 22.5
